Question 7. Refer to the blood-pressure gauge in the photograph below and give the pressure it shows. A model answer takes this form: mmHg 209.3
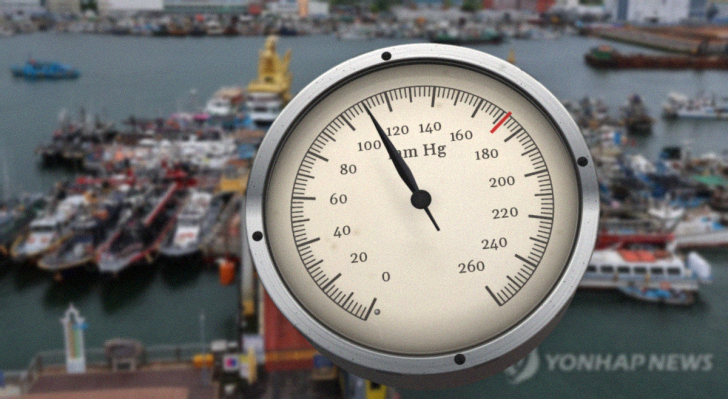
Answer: mmHg 110
